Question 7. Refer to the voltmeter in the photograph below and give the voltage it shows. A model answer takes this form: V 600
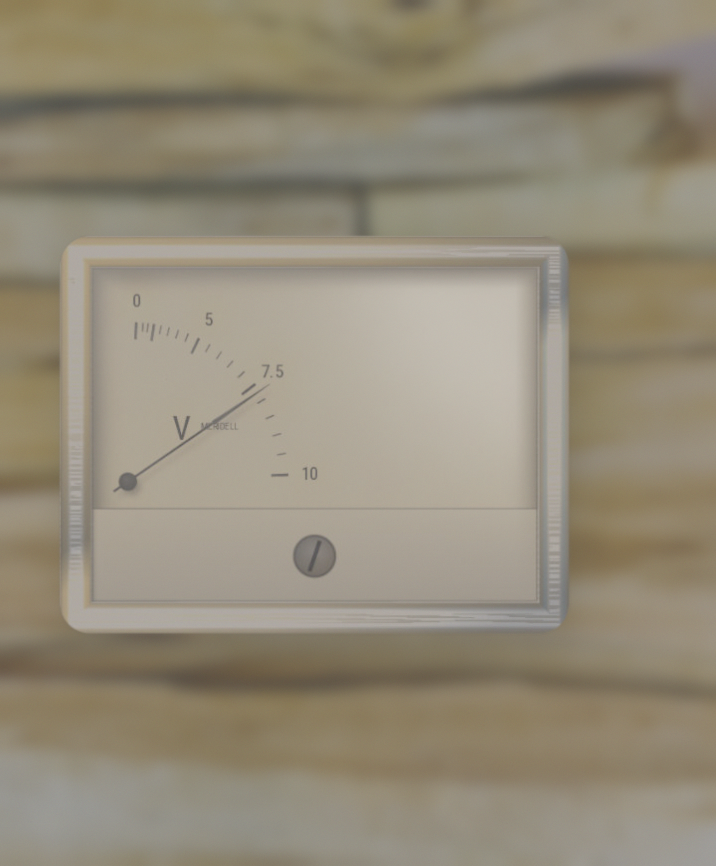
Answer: V 7.75
